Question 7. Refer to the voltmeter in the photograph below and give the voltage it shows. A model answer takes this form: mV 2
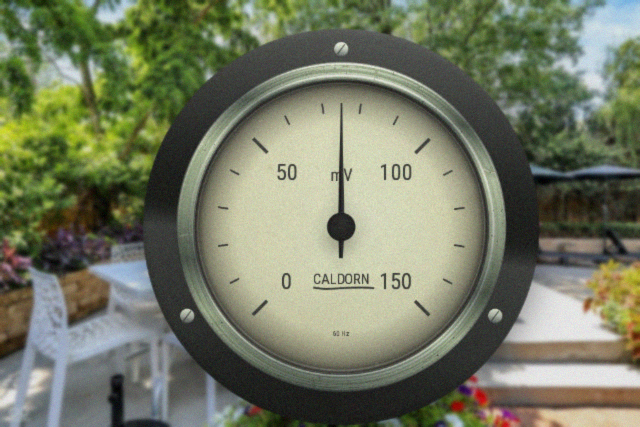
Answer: mV 75
